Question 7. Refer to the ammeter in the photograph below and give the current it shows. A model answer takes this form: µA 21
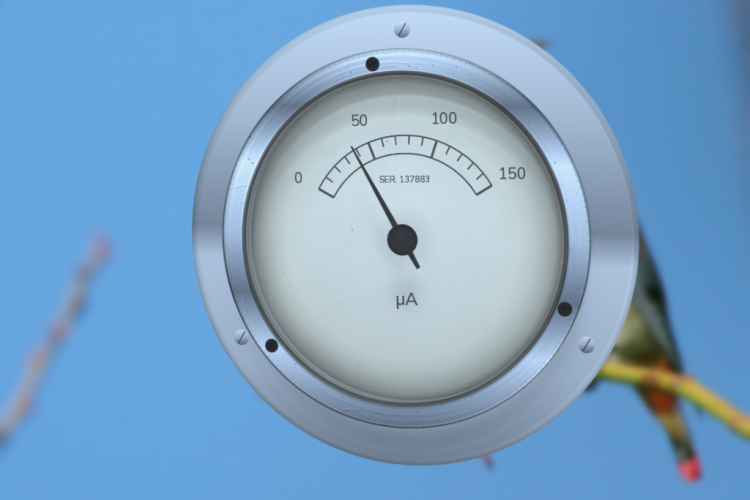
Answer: µA 40
